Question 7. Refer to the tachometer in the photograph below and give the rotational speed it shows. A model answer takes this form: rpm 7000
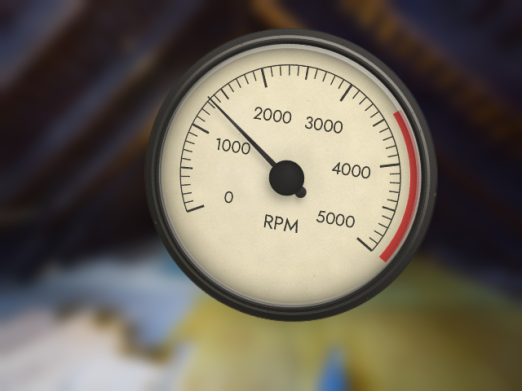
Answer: rpm 1350
